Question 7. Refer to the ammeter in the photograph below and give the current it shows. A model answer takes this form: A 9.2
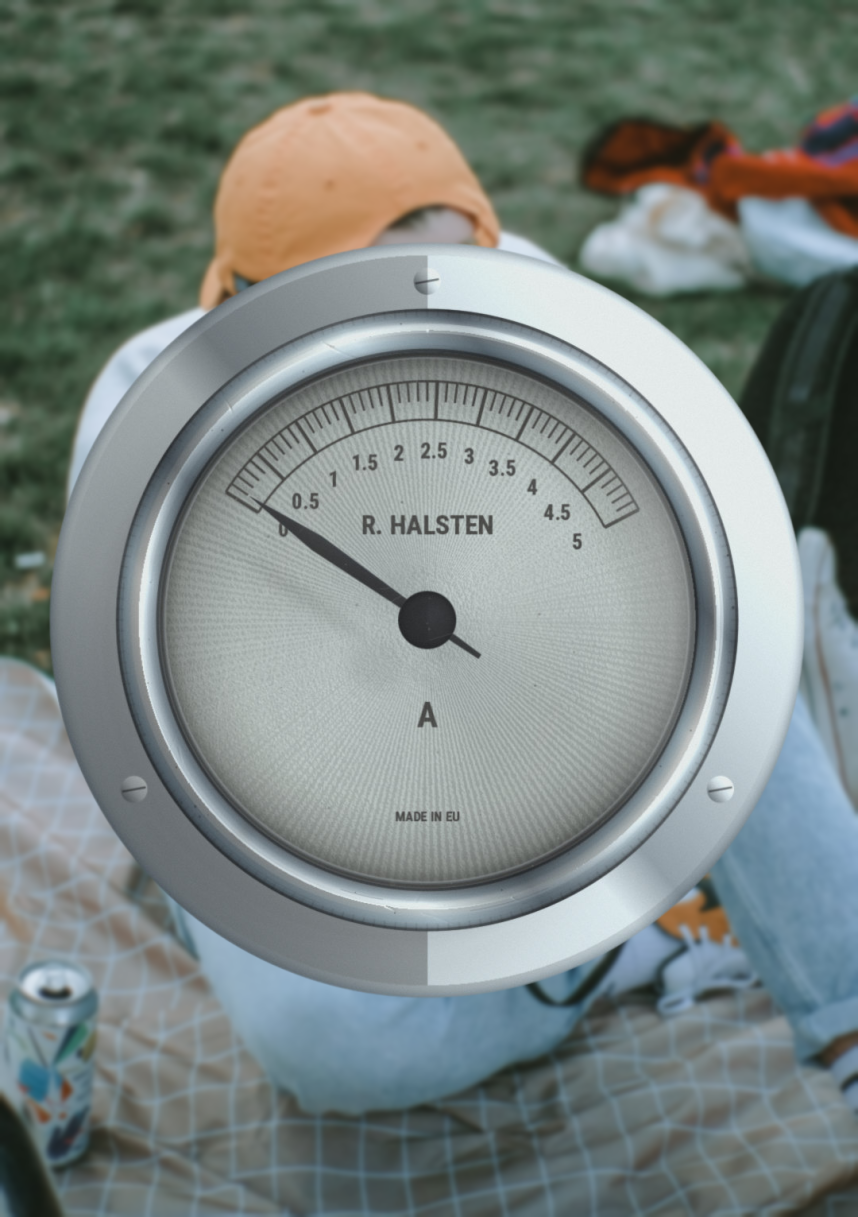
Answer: A 0.1
